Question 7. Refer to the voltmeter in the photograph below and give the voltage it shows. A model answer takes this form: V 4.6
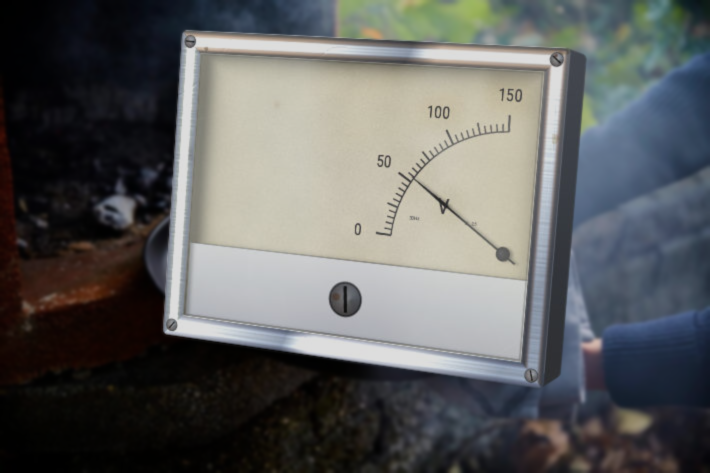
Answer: V 55
